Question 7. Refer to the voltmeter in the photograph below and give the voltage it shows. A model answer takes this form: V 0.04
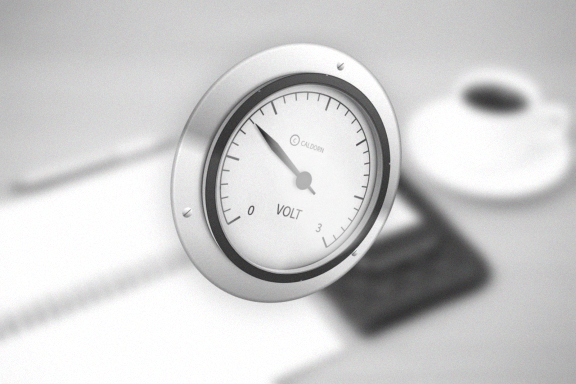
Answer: V 0.8
